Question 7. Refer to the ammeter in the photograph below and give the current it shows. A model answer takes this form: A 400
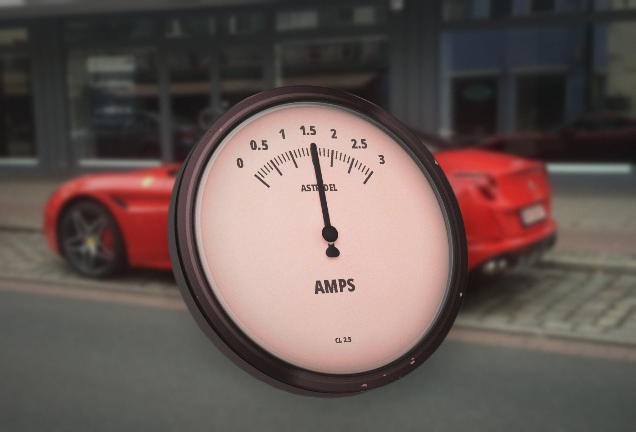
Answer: A 1.5
